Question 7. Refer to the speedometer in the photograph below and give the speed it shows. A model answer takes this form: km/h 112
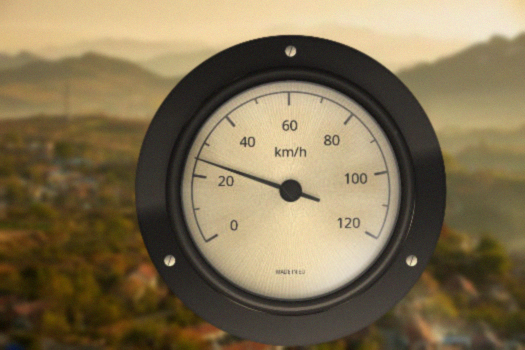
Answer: km/h 25
